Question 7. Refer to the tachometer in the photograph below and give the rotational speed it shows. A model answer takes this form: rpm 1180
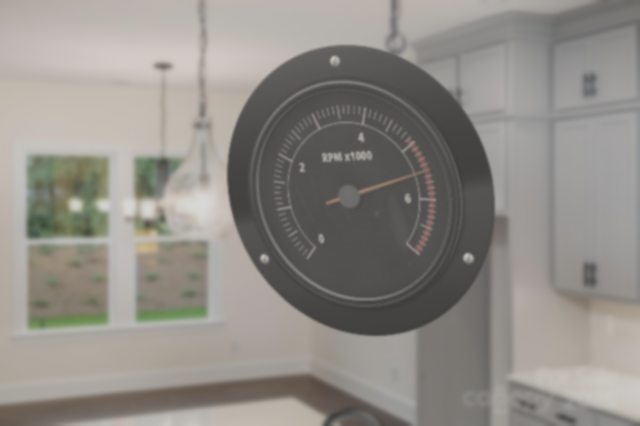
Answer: rpm 5500
